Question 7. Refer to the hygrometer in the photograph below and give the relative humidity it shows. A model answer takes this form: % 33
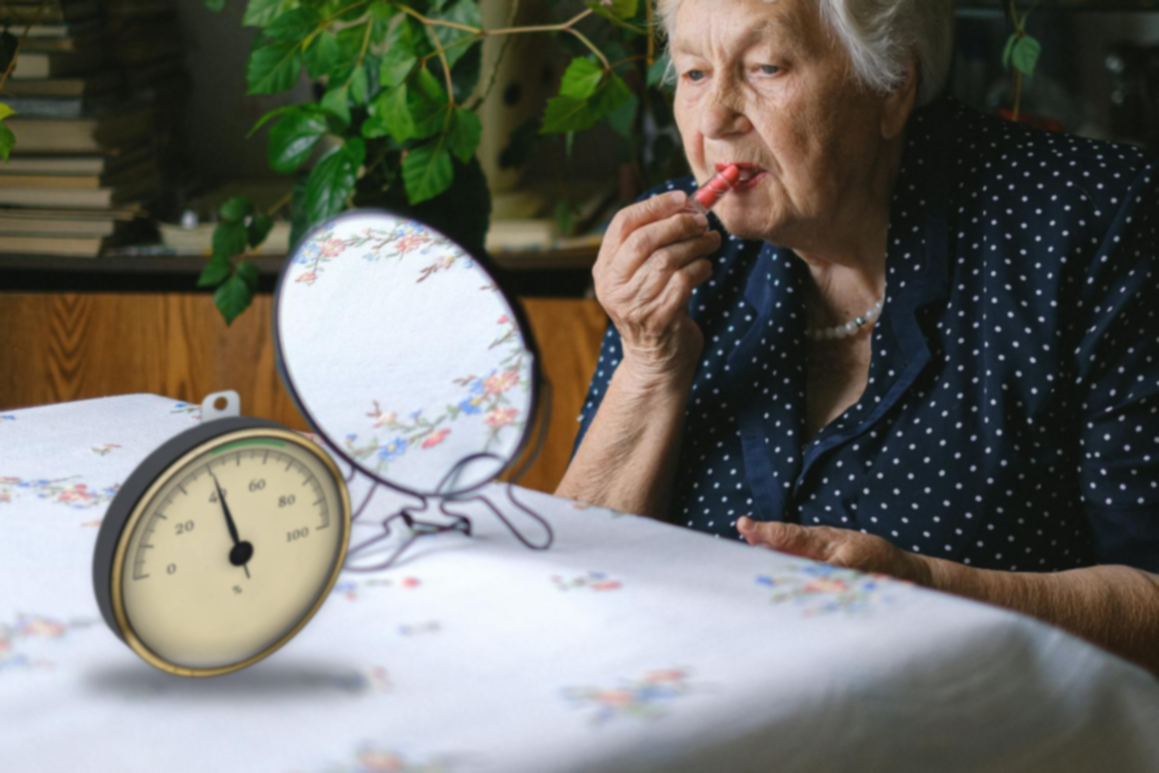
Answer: % 40
